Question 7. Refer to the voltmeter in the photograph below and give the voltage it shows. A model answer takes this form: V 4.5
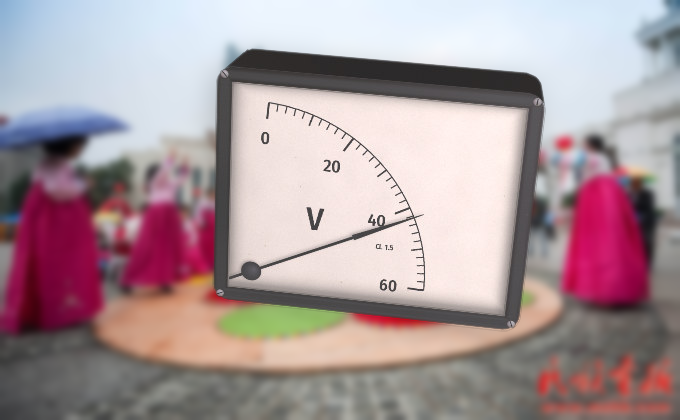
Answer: V 42
